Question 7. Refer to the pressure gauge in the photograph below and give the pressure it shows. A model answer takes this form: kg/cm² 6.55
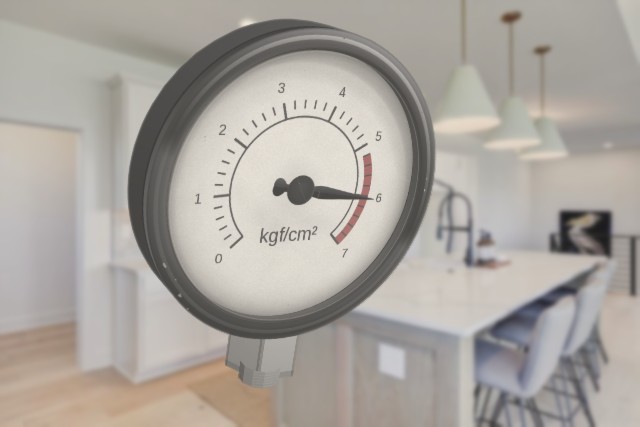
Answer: kg/cm² 6
